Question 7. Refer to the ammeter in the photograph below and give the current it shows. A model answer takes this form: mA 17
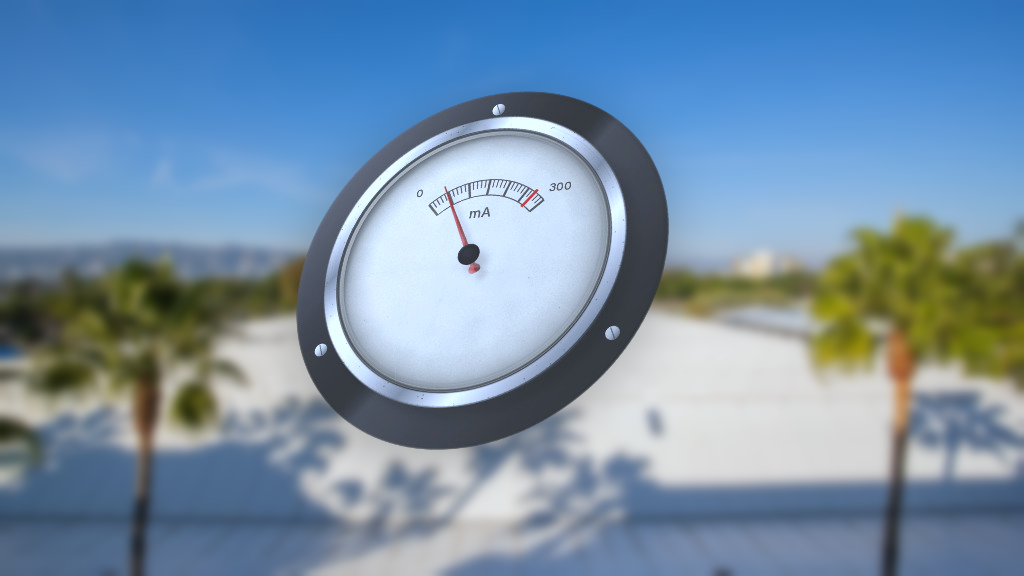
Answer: mA 50
